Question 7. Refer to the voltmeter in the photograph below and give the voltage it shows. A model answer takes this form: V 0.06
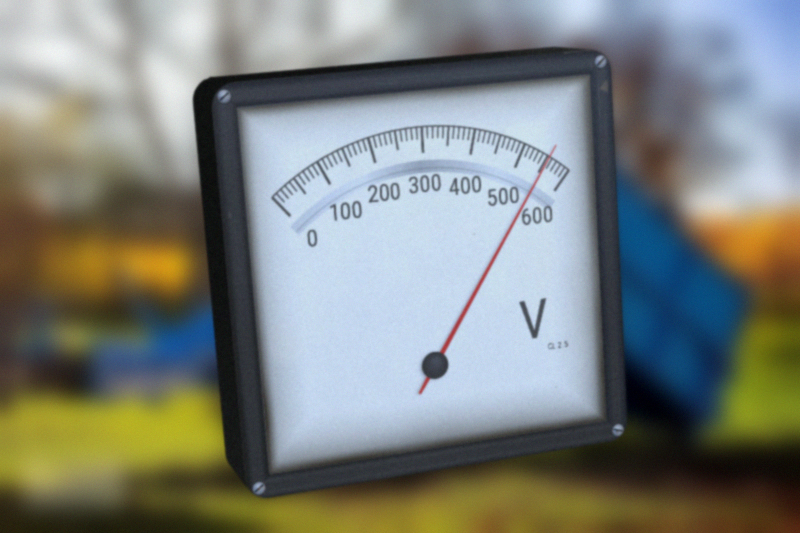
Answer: V 550
